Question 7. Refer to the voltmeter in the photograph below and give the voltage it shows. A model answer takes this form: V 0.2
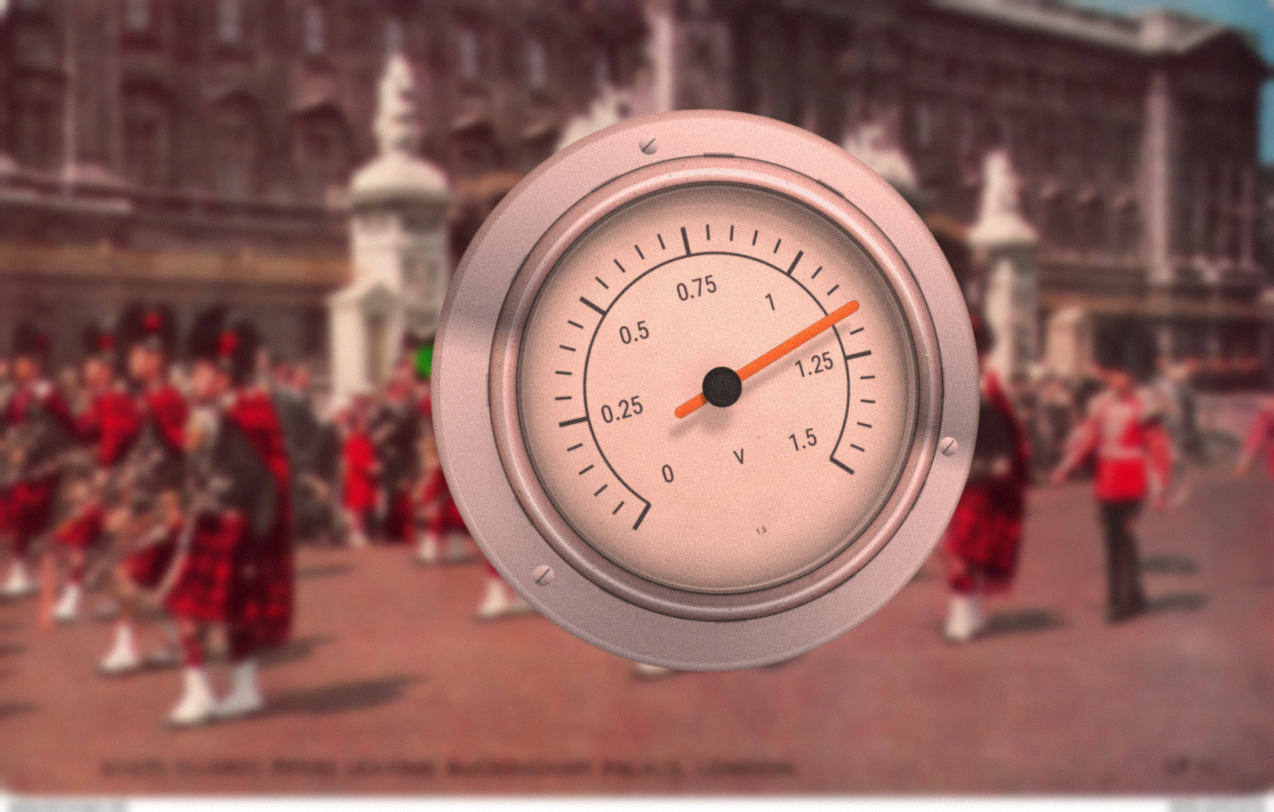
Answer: V 1.15
